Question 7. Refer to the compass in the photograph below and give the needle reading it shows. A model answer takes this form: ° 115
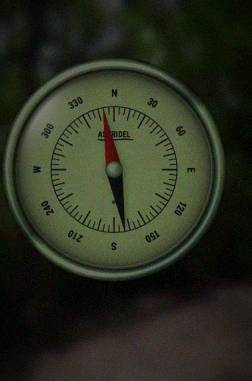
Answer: ° 350
